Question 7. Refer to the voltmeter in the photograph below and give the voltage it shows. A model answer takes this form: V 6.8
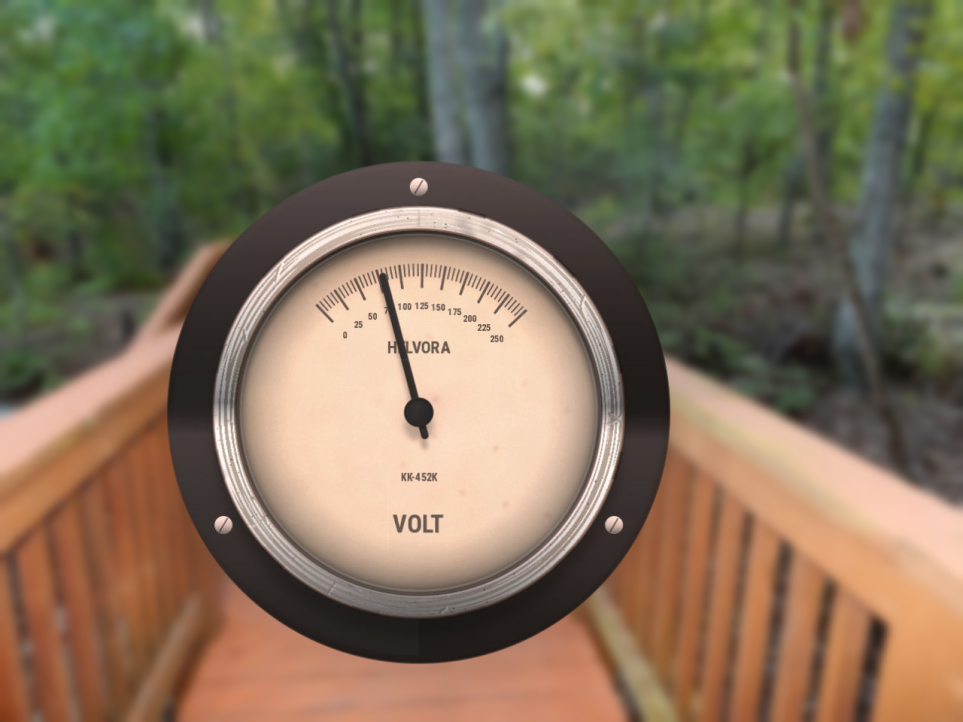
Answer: V 80
